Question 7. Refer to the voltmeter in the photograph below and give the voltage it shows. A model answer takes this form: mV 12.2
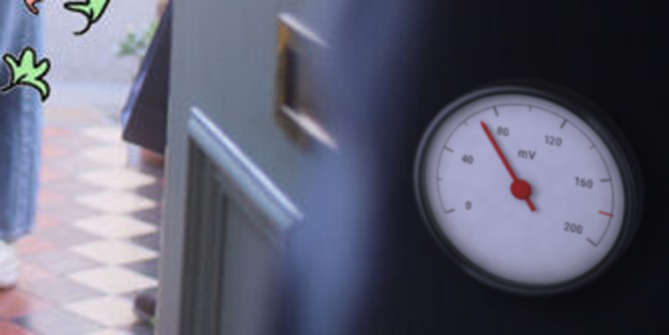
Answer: mV 70
